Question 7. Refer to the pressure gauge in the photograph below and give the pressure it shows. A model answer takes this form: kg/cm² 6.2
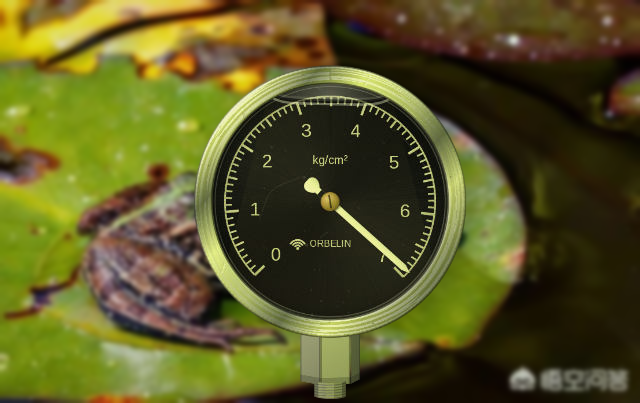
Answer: kg/cm² 6.9
